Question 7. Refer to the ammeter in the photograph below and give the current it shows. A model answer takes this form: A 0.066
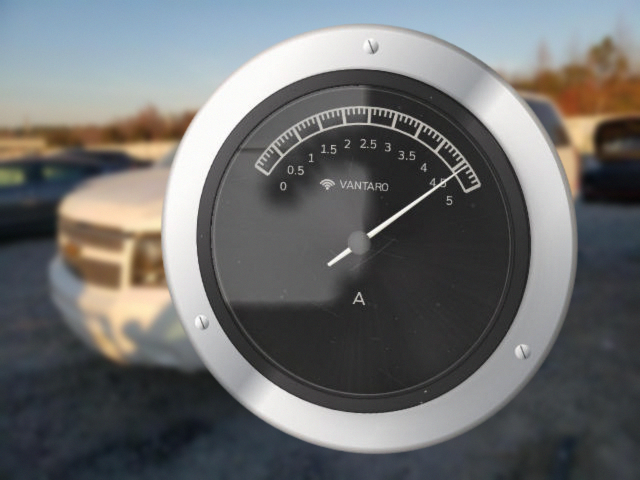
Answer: A 4.6
